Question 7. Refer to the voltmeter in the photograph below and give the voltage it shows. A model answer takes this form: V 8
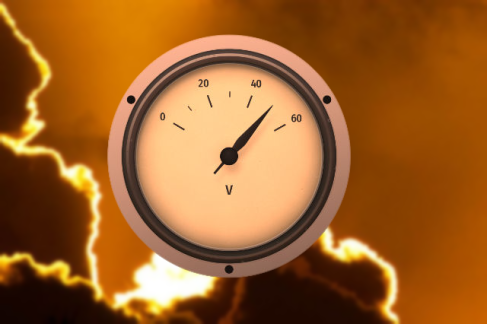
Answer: V 50
